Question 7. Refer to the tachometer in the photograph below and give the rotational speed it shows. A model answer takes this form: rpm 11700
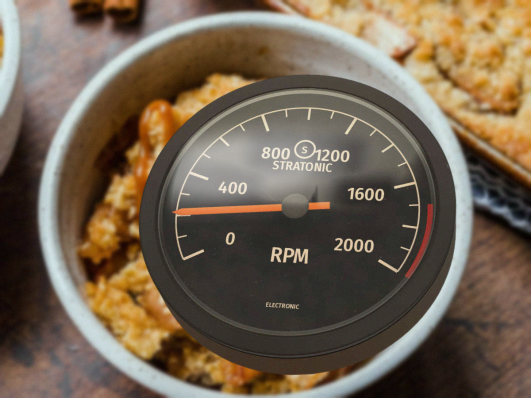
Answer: rpm 200
